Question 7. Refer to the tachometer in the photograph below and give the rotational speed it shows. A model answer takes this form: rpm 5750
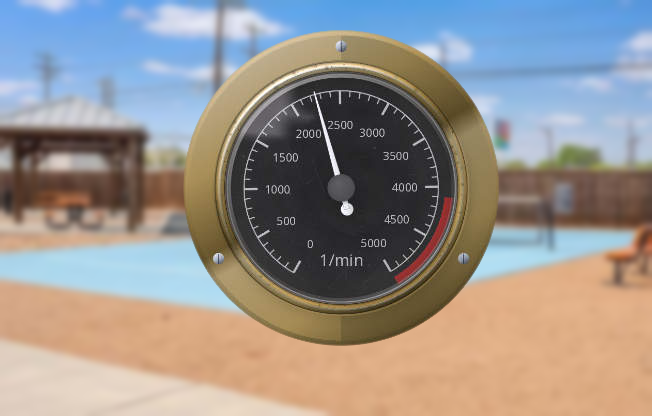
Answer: rpm 2250
